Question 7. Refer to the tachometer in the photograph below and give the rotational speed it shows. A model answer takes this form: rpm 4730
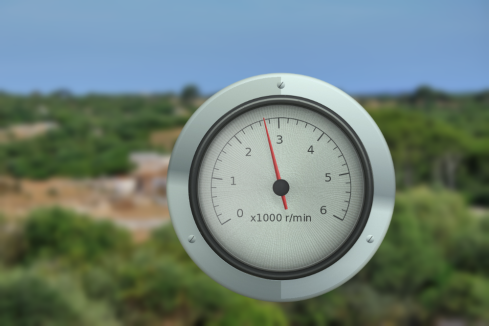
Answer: rpm 2700
